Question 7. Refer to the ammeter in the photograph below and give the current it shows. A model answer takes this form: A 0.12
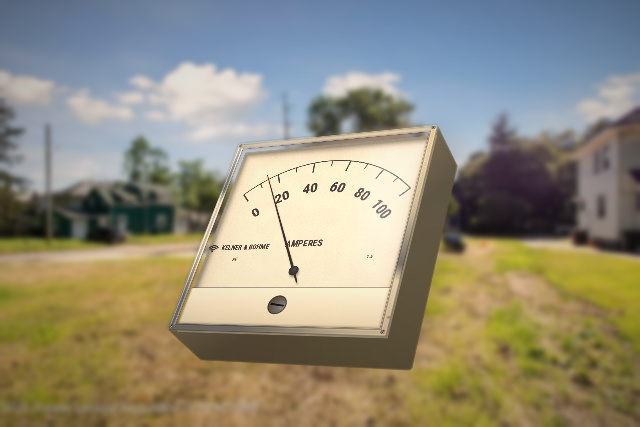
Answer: A 15
